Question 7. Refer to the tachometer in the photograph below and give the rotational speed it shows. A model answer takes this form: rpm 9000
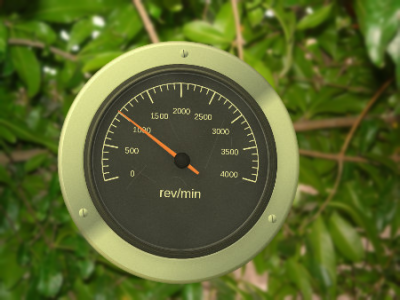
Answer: rpm 1000
